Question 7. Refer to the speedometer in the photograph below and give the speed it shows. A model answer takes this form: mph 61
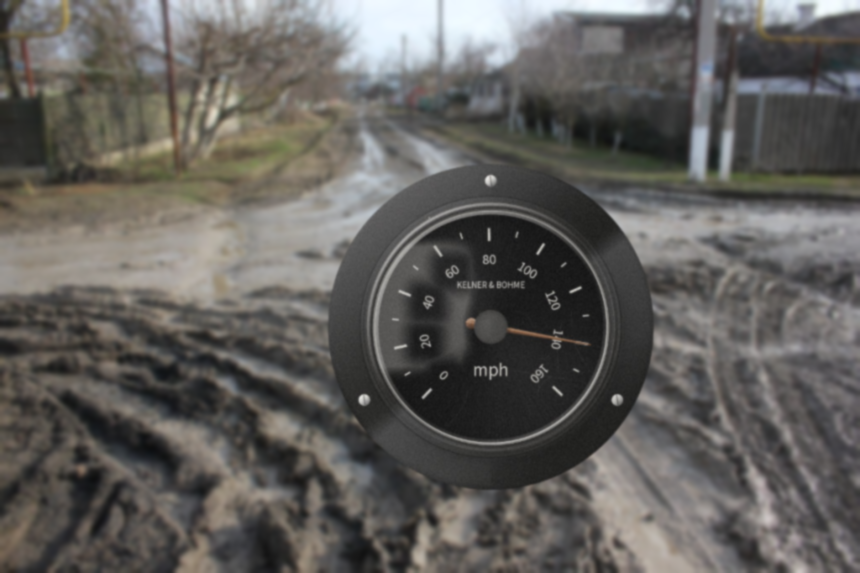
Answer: mph 140
